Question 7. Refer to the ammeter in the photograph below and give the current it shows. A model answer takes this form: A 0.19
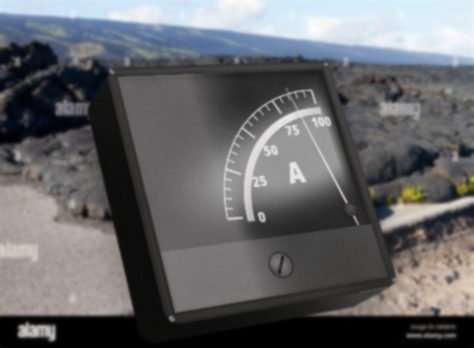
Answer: A 85
